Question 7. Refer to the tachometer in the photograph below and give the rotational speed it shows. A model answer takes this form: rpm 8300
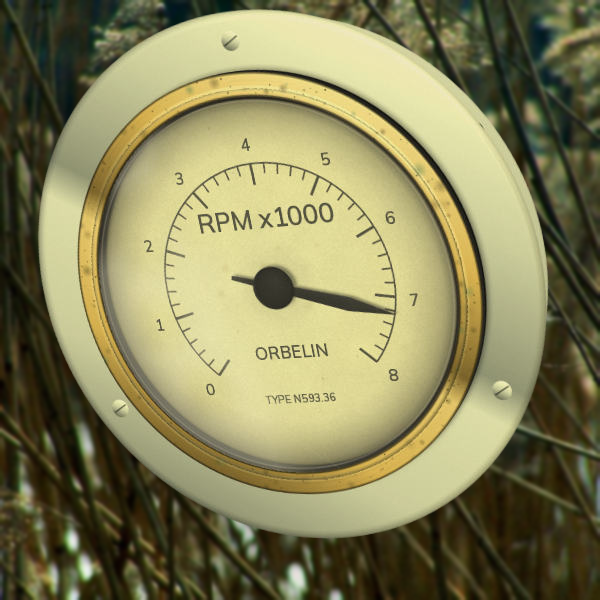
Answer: rpm 7200
